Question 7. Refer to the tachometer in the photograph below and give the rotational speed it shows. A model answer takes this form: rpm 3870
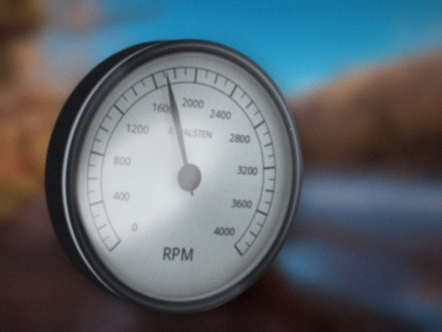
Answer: rpm 1700
